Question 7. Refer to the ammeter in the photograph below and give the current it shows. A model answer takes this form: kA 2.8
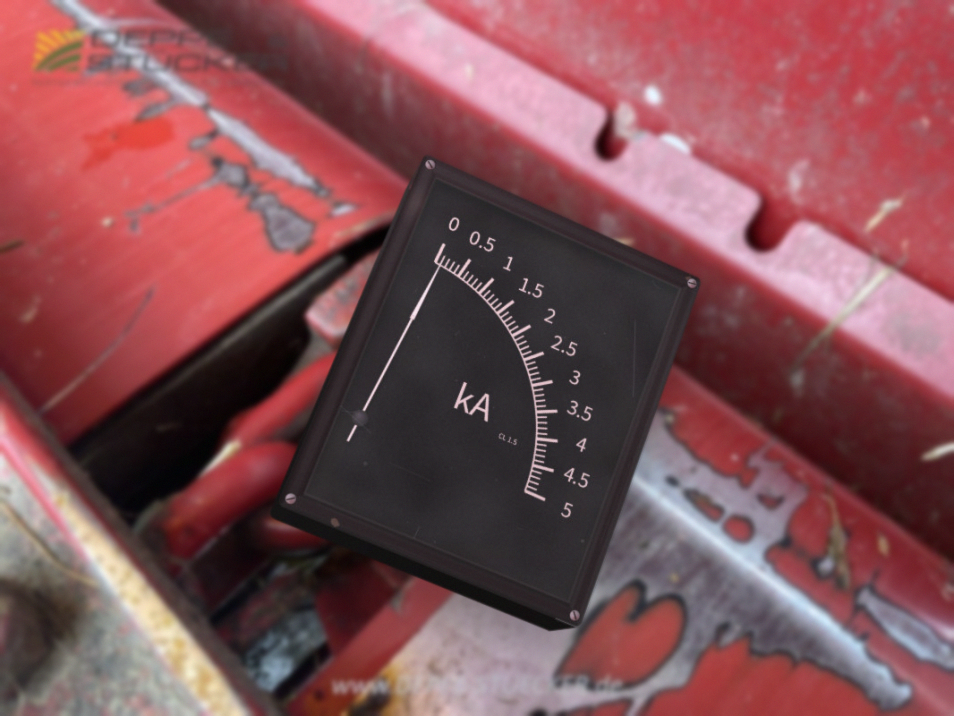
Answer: kA 0.1
